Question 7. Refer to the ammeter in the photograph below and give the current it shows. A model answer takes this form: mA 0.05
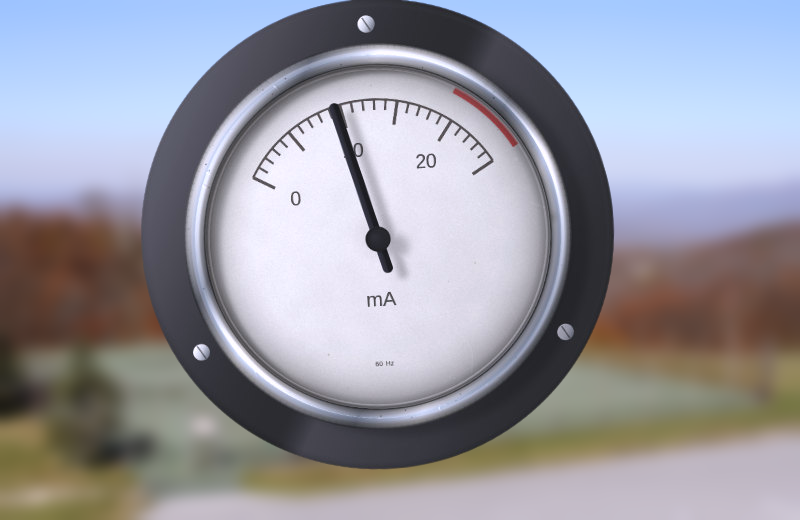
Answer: mA 9.5
